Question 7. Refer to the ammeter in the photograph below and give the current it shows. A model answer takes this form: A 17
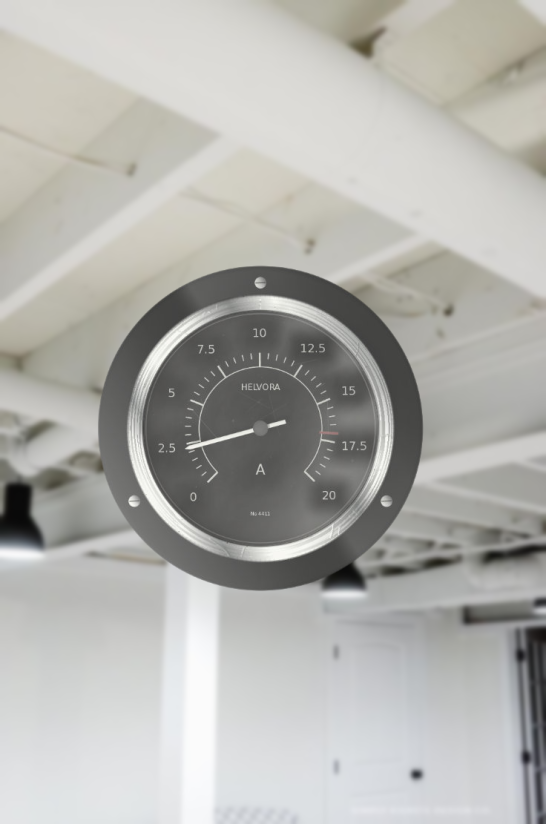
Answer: A 2.25
